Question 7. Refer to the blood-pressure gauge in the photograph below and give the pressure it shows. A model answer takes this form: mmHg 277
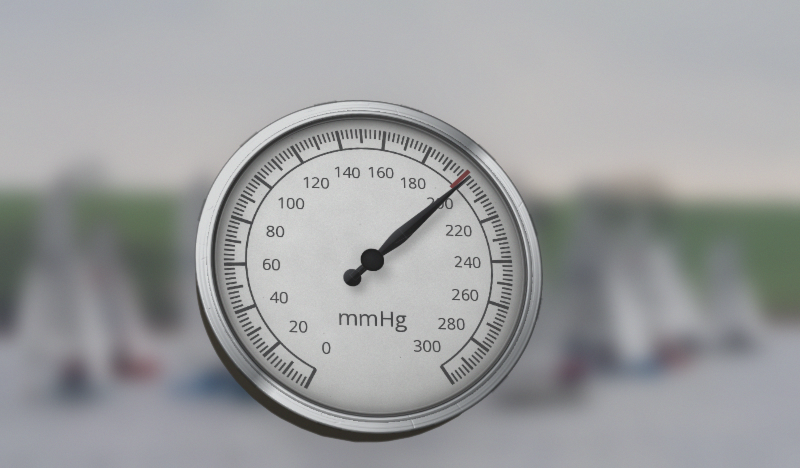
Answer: mmHg 200
